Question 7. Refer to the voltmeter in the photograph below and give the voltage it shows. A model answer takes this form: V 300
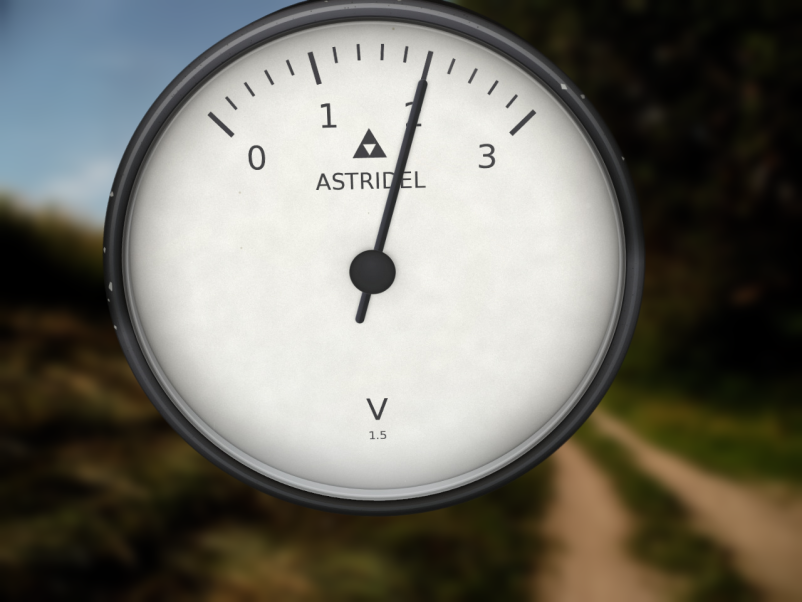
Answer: V 2
